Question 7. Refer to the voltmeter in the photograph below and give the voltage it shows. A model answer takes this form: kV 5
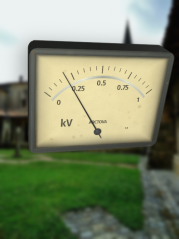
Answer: kV 0.2
